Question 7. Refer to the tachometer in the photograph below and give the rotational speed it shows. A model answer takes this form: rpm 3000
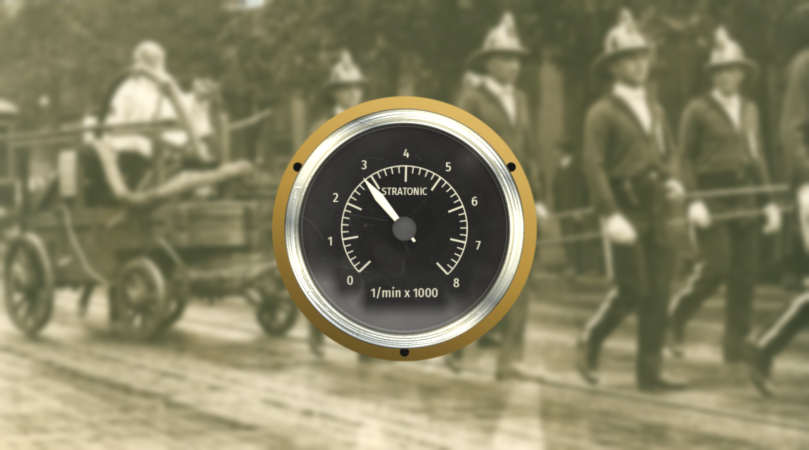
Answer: rpm 2800
